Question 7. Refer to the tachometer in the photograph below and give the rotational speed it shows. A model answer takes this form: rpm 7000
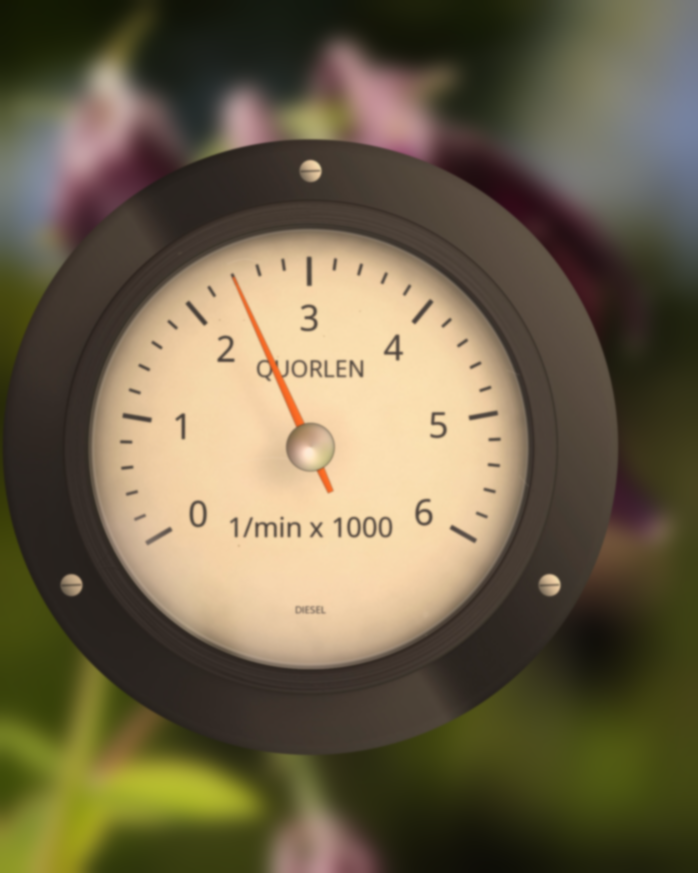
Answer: rpm 2400
